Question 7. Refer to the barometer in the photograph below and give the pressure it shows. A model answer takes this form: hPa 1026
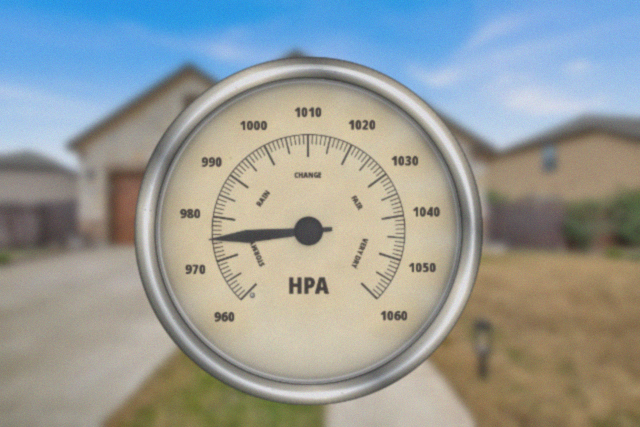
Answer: hPa 975
